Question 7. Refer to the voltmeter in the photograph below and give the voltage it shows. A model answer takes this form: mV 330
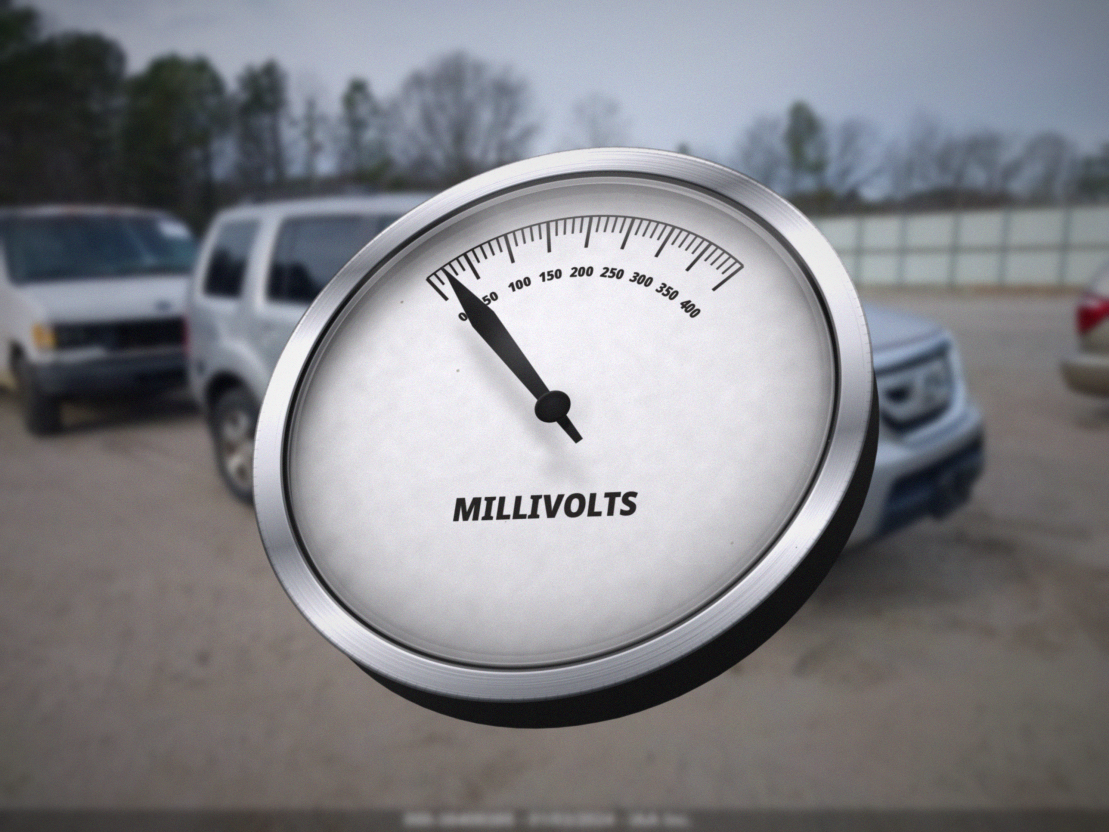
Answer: mV 20
